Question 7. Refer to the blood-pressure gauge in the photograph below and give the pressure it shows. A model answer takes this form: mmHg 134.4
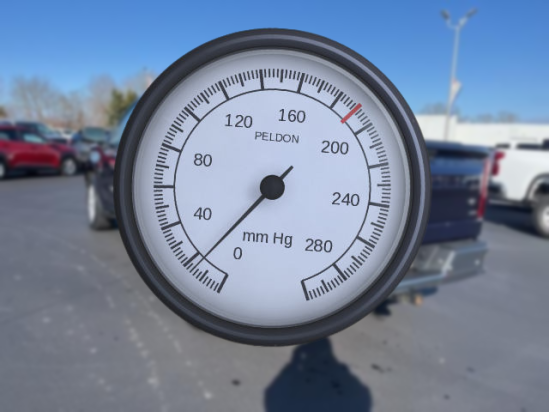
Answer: mmHg 16
